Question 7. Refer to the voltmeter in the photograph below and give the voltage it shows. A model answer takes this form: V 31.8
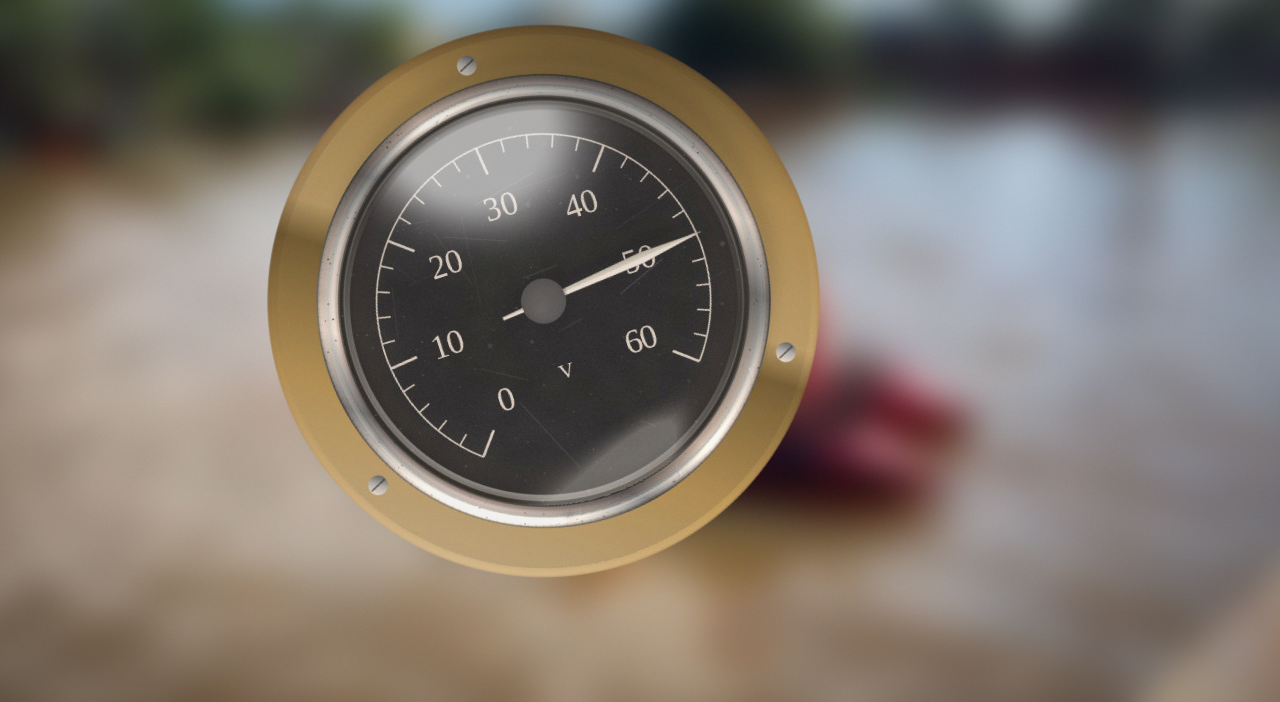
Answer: V 50
